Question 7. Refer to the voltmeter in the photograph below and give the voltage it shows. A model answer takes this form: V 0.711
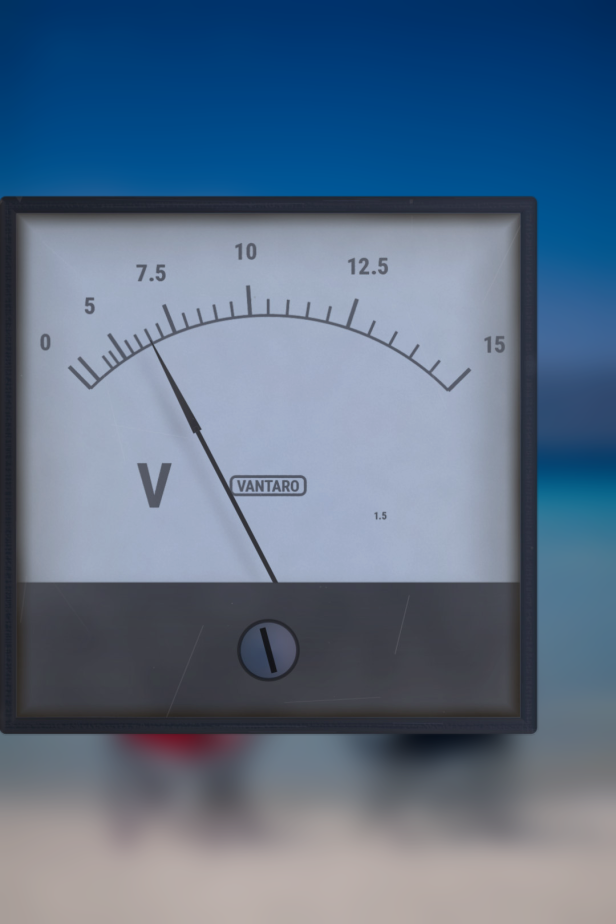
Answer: V 6.5
